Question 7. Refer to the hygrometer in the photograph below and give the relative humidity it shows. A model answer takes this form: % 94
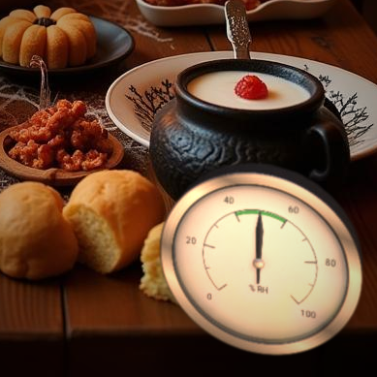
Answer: % 50
